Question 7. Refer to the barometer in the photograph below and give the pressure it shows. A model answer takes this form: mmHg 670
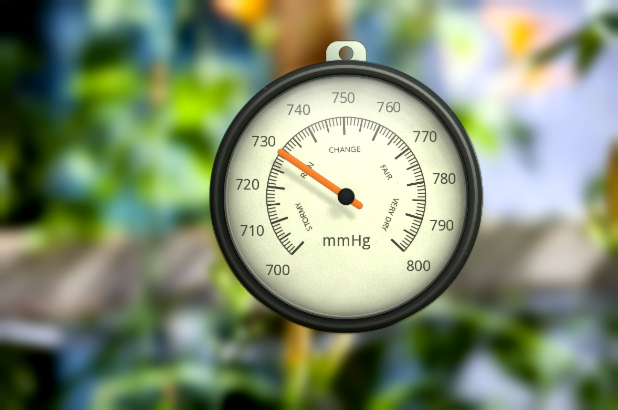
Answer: mmHg 730
